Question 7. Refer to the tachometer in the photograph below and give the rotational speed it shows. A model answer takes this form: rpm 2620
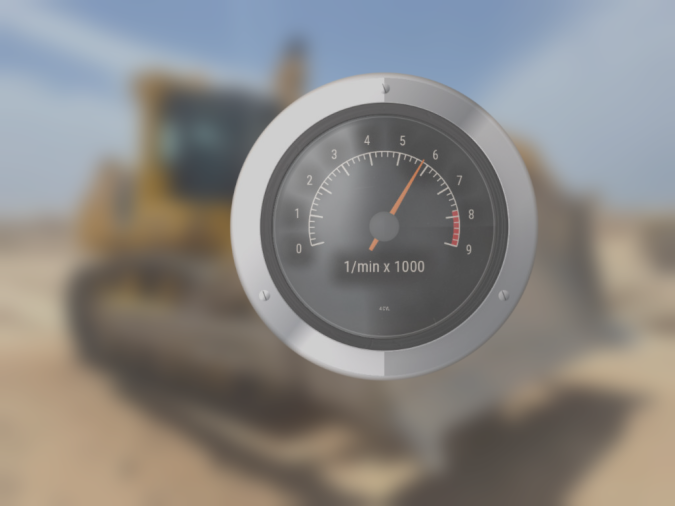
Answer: rpm 5800
